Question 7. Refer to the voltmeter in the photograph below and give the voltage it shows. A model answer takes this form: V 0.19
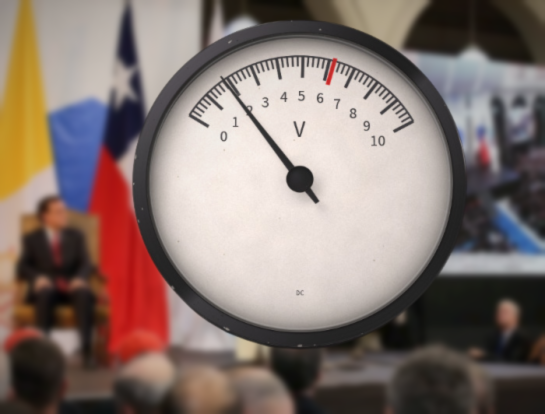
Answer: V 1.8
